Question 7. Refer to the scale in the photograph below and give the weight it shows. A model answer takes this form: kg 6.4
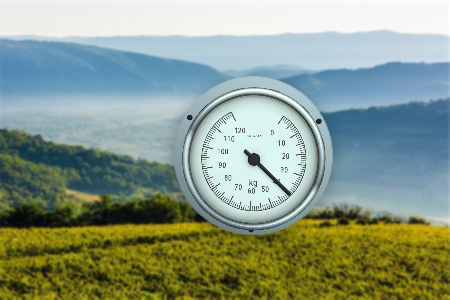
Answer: kg 40
